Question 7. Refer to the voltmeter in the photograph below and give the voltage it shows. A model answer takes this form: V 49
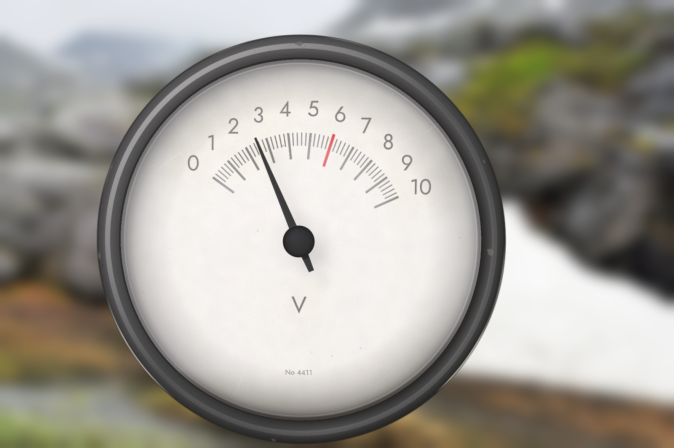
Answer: V 2.6
